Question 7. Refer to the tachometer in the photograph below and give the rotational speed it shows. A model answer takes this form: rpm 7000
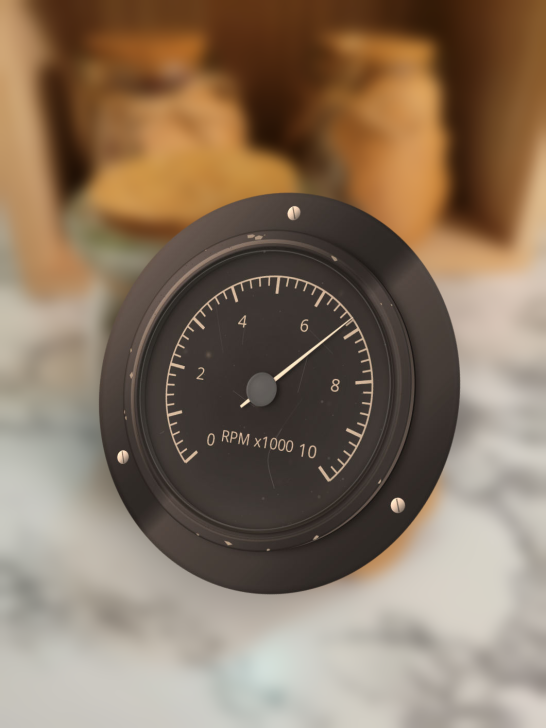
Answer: rpm 6800
